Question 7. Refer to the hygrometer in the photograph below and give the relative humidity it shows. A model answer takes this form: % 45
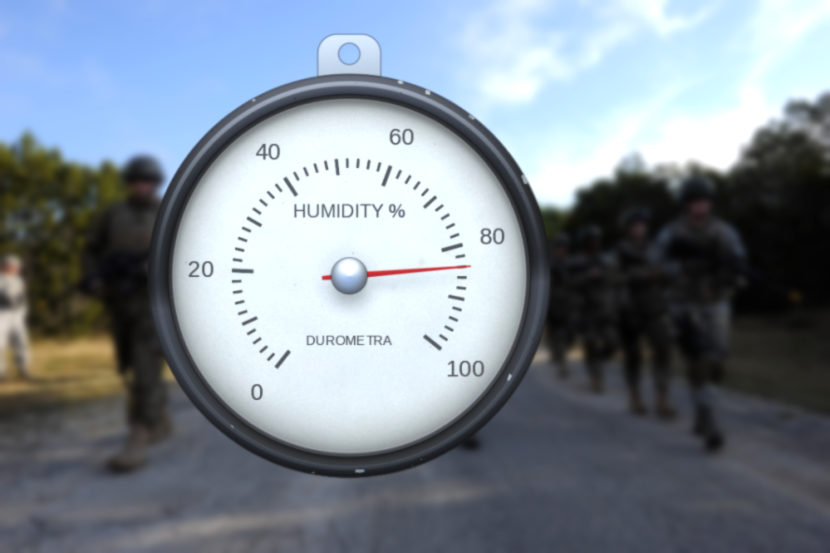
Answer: % 84
